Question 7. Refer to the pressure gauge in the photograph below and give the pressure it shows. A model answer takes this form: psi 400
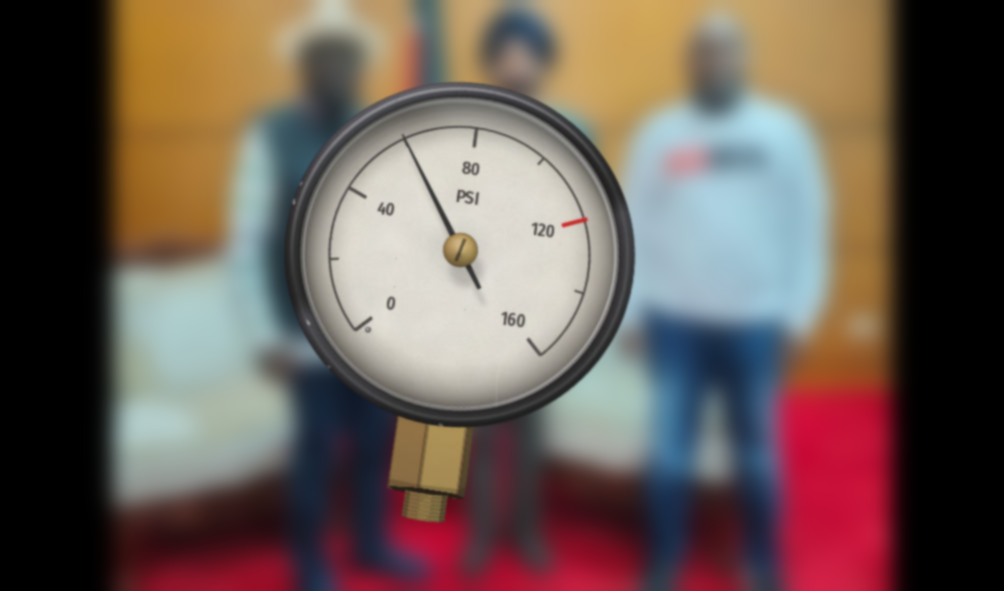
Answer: psi 60
